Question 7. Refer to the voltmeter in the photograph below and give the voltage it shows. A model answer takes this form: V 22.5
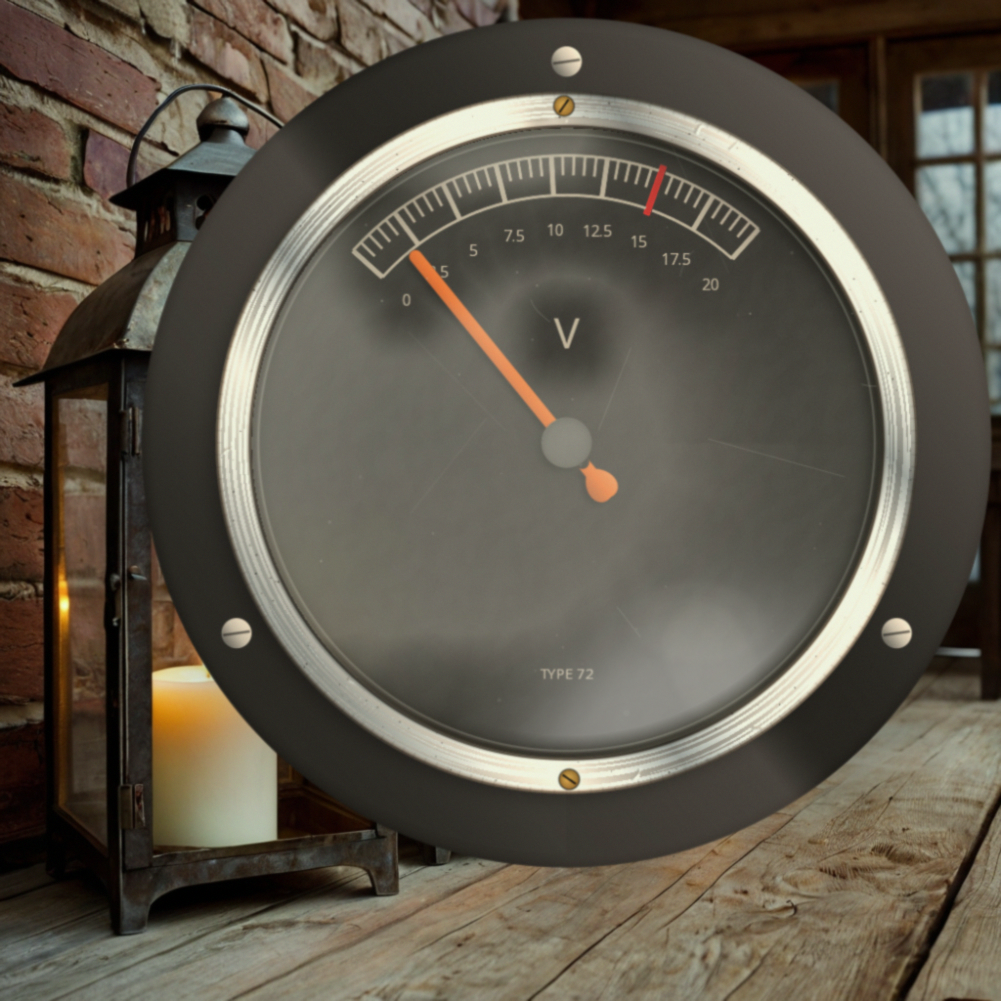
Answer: V 2
